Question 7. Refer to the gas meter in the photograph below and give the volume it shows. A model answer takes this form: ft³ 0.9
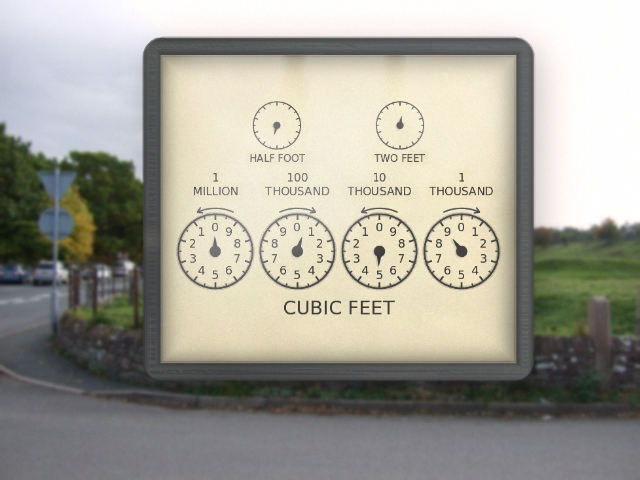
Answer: ft³ 4900
